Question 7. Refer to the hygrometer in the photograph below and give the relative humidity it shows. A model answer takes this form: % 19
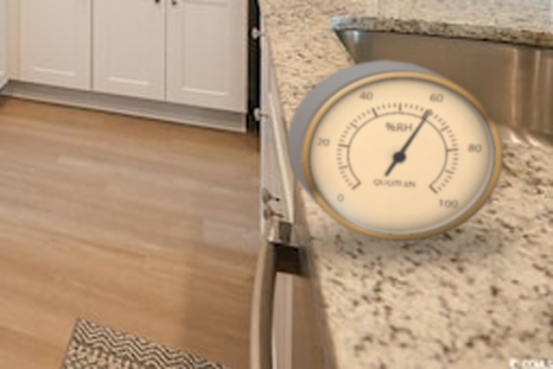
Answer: % 60
